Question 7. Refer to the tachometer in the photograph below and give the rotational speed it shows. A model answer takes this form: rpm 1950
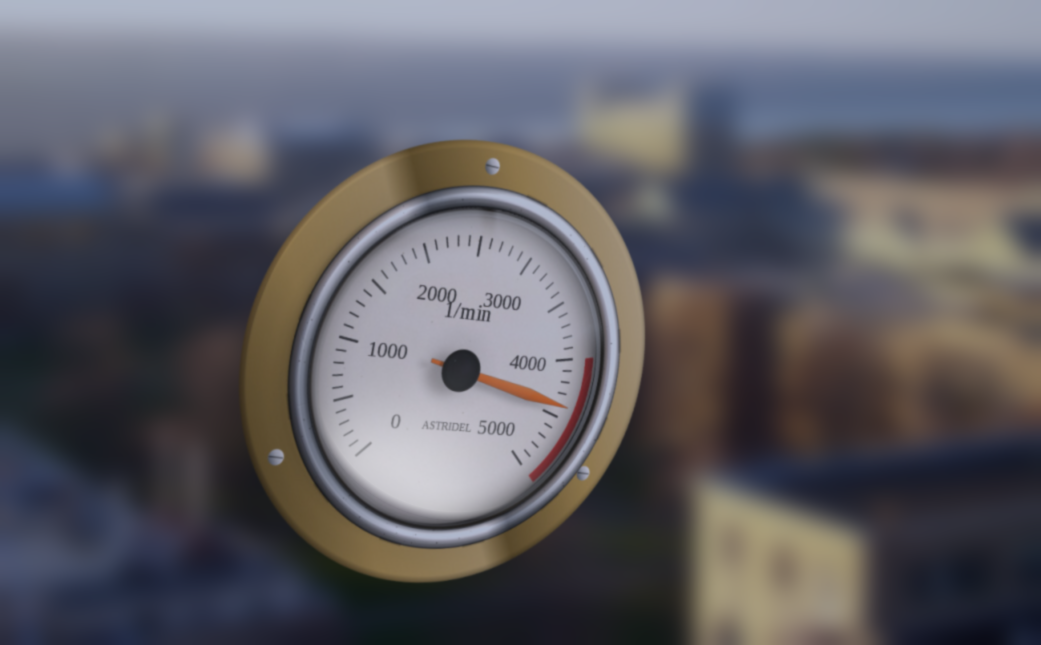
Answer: rpm 4400
